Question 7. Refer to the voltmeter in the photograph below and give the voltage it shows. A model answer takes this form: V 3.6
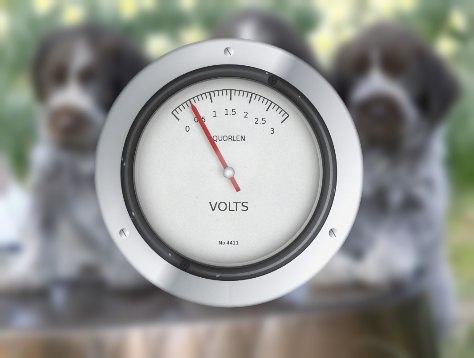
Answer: V 0.5
